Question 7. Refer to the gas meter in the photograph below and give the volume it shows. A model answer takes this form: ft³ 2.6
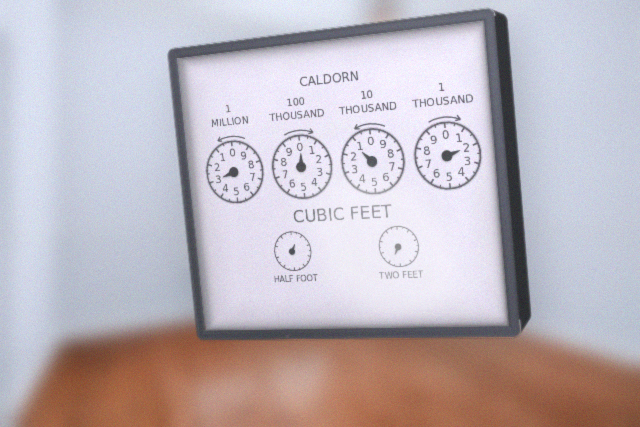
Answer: ft³ 301200
